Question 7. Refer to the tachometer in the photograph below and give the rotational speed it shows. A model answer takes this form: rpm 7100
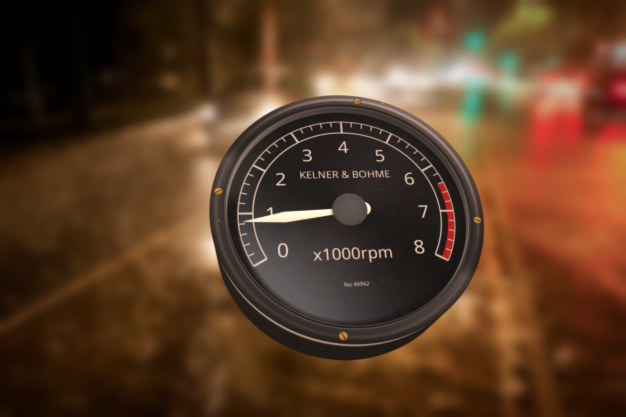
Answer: rpm 800
